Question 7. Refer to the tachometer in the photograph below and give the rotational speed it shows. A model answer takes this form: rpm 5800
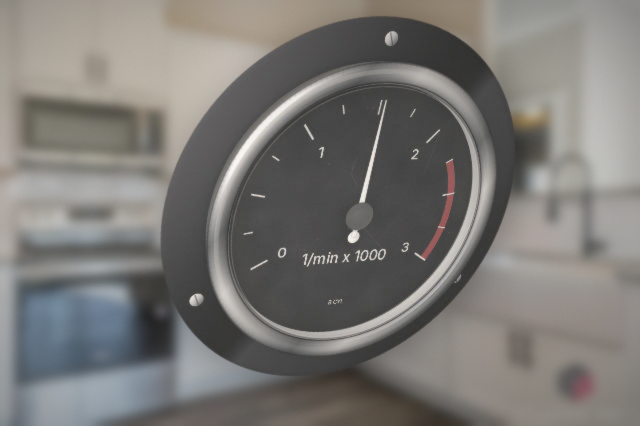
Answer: rpm 1500
